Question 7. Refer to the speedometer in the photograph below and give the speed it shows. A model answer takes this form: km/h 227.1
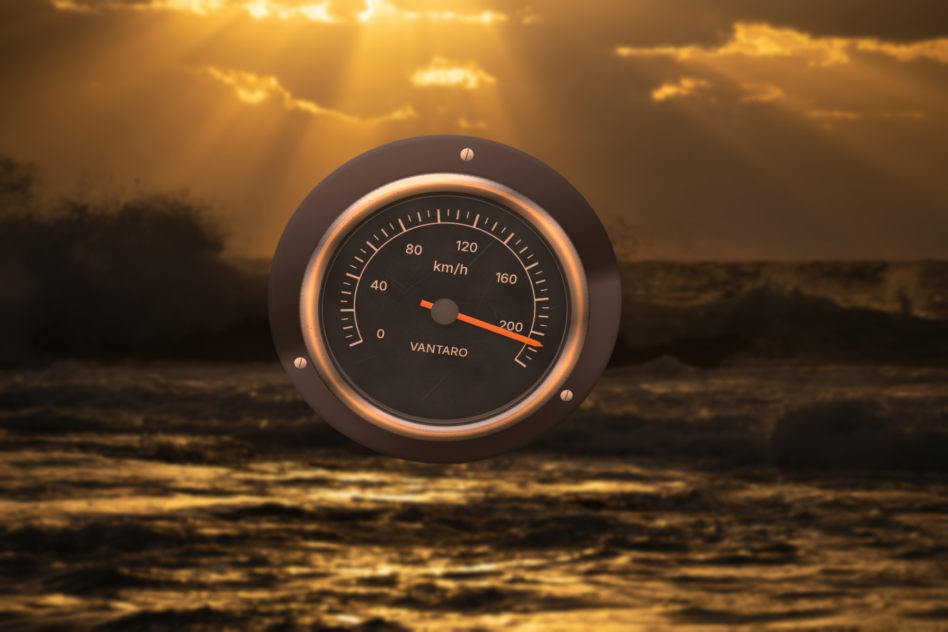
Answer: km/h 205
